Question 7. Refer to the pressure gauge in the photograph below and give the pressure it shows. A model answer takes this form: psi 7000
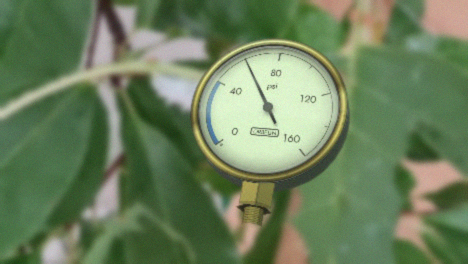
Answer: psi 60
